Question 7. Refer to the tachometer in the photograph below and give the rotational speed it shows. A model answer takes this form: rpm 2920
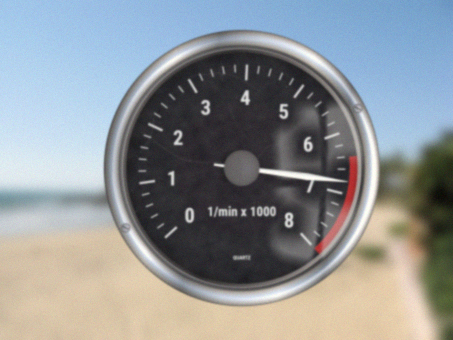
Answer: rpm 6800
